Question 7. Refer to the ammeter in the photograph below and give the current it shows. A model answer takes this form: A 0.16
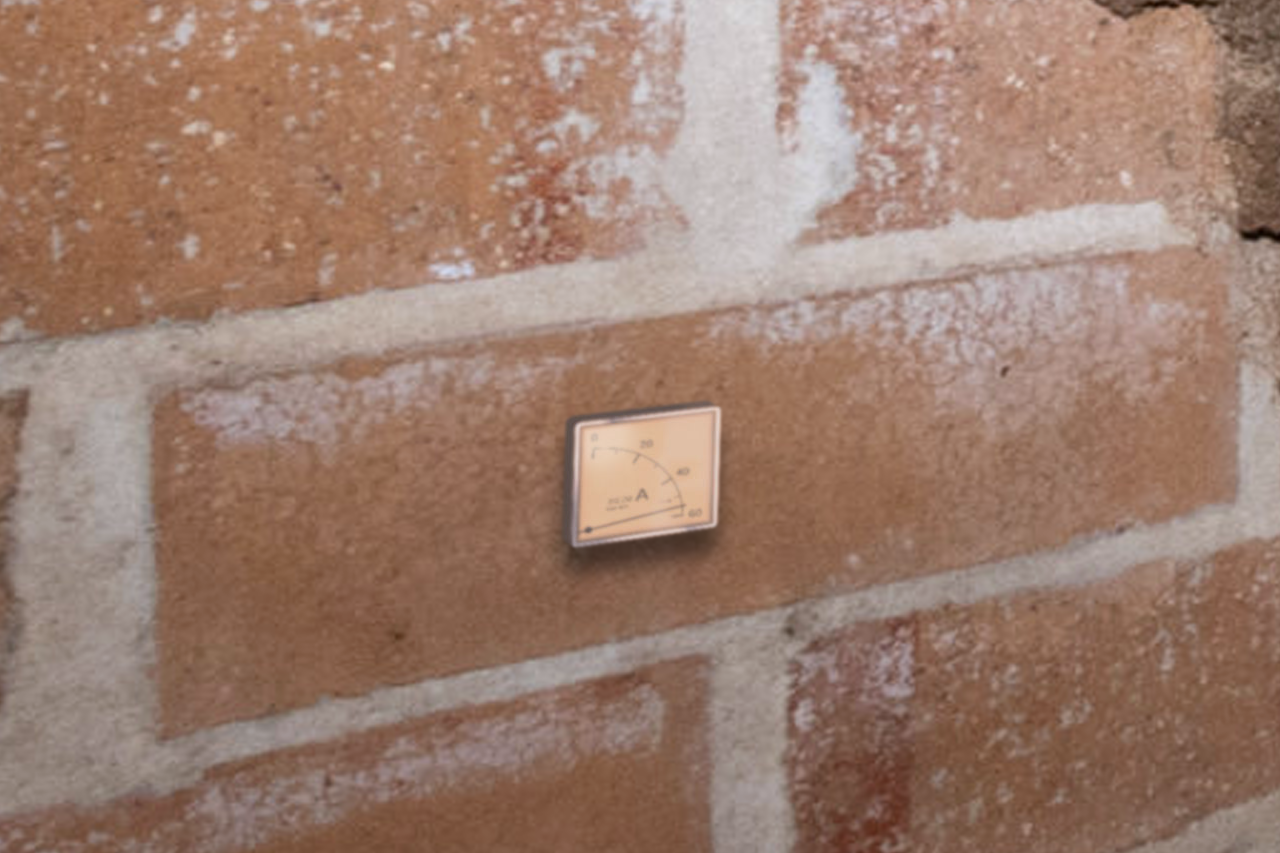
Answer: A 55
